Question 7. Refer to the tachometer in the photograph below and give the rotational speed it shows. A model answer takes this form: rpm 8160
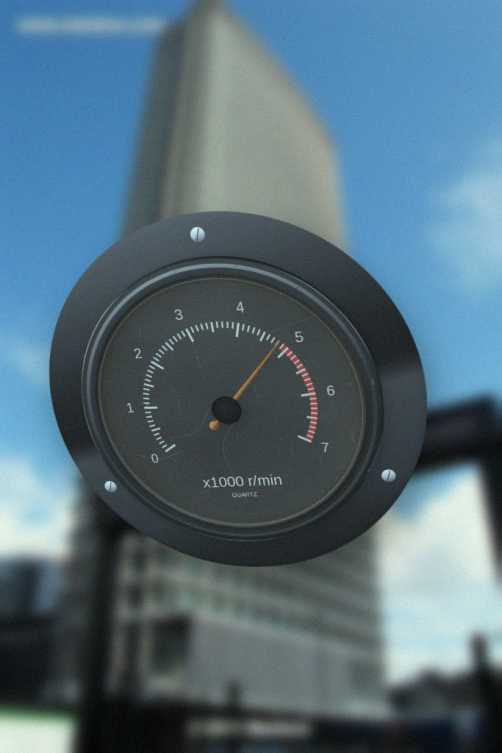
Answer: rpm 4800
